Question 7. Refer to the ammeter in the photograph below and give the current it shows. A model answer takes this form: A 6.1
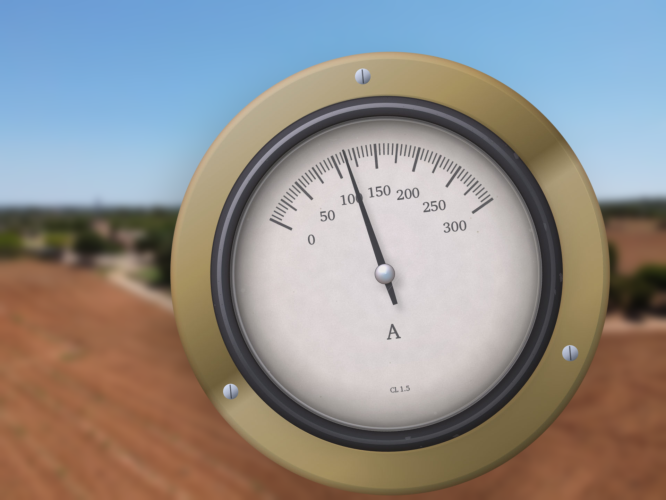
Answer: A 115
